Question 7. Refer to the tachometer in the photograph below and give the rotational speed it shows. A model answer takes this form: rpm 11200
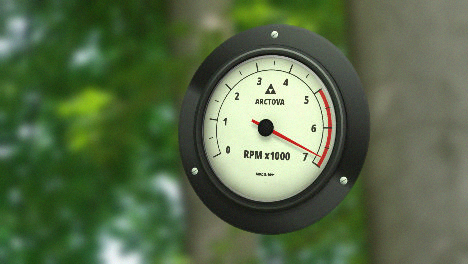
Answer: rpm 6750
